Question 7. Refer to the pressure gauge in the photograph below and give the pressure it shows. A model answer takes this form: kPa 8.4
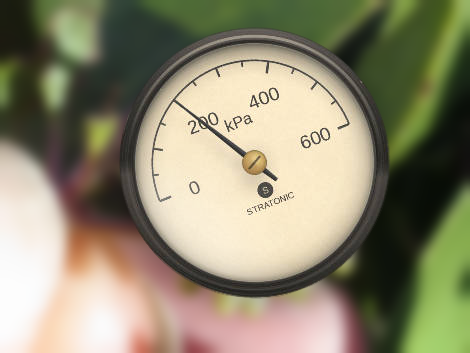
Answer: kPa 200
